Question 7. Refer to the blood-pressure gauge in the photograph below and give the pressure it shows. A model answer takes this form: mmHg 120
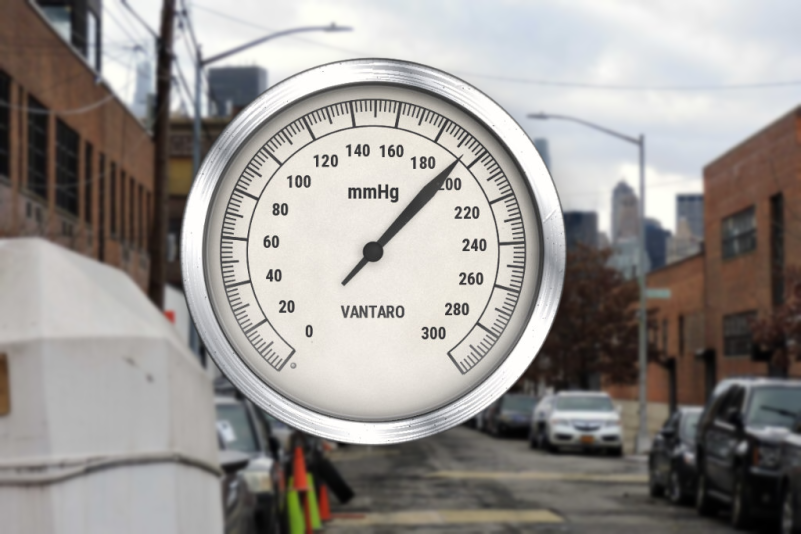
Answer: mmHg 194
